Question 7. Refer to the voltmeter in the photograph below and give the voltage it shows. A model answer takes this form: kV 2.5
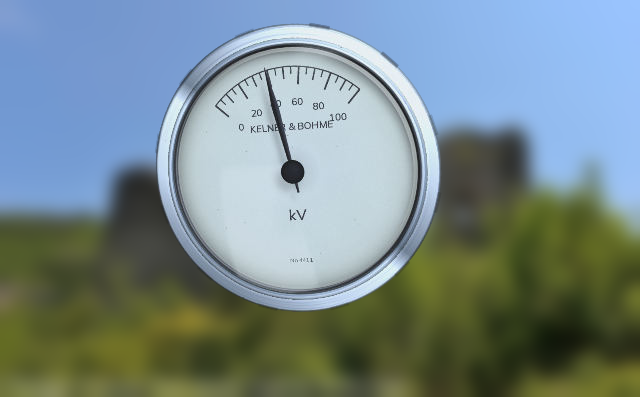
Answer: kV 40
